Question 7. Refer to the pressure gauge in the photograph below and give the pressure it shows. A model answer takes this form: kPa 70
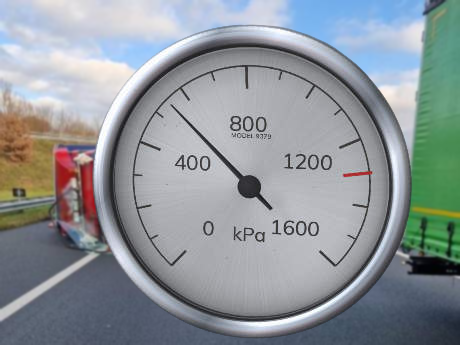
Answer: kPa 550
